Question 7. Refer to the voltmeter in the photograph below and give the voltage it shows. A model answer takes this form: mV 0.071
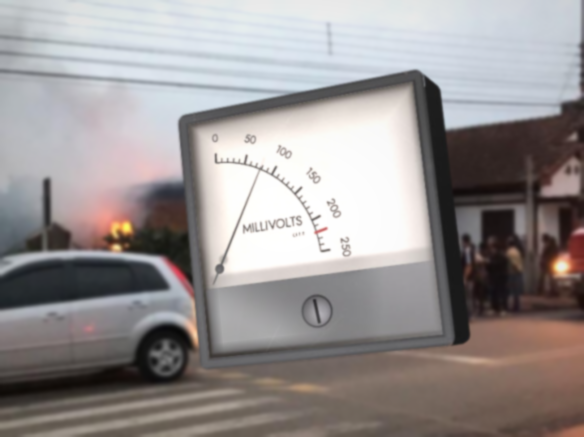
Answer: mV 80
